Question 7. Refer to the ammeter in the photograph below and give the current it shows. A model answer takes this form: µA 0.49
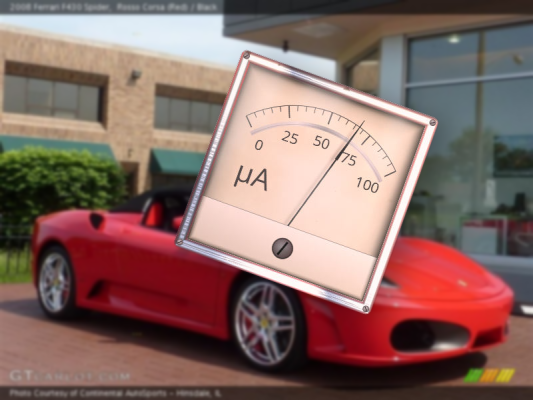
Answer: µA 67.5
